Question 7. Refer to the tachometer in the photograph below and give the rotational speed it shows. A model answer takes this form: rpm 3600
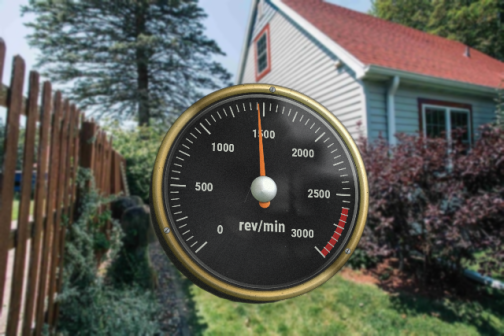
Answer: rpm 1450
